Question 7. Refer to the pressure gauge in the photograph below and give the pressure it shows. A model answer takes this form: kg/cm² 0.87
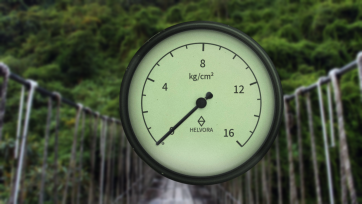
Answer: kg/cm² 0
